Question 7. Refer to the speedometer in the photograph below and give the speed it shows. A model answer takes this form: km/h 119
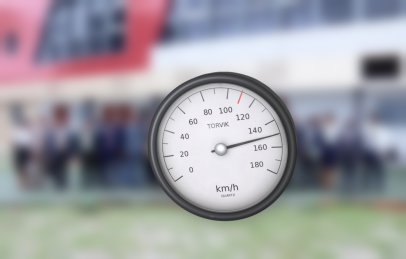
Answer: km/h 150
